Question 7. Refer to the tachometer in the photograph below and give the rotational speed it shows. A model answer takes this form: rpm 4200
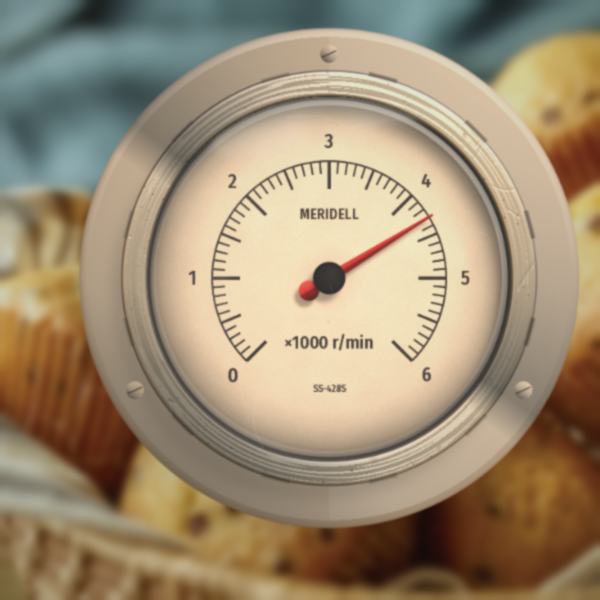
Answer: rpm 4300
